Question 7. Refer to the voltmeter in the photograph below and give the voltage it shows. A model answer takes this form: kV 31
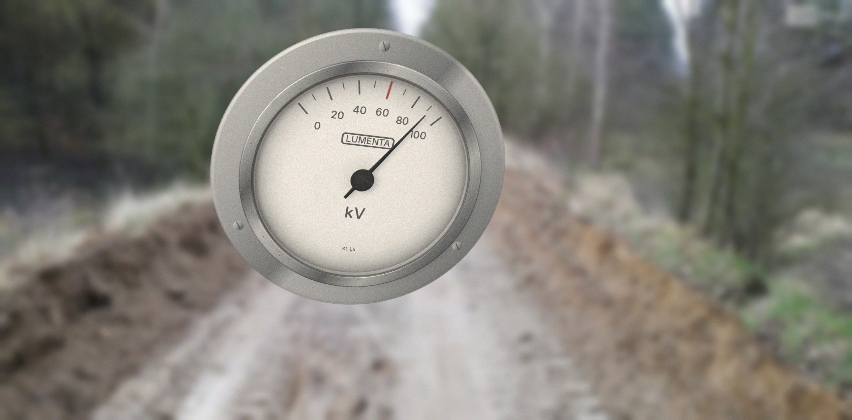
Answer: kV 90
